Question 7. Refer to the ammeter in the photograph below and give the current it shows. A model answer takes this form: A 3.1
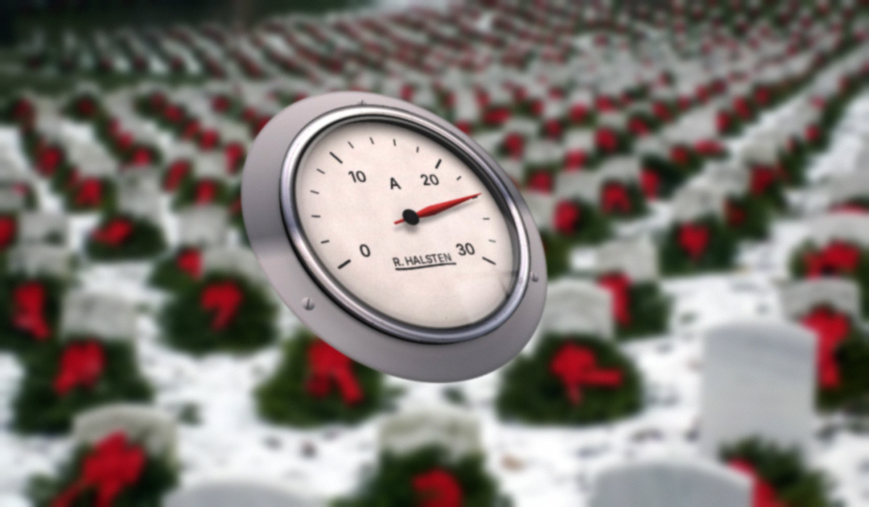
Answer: A 24
